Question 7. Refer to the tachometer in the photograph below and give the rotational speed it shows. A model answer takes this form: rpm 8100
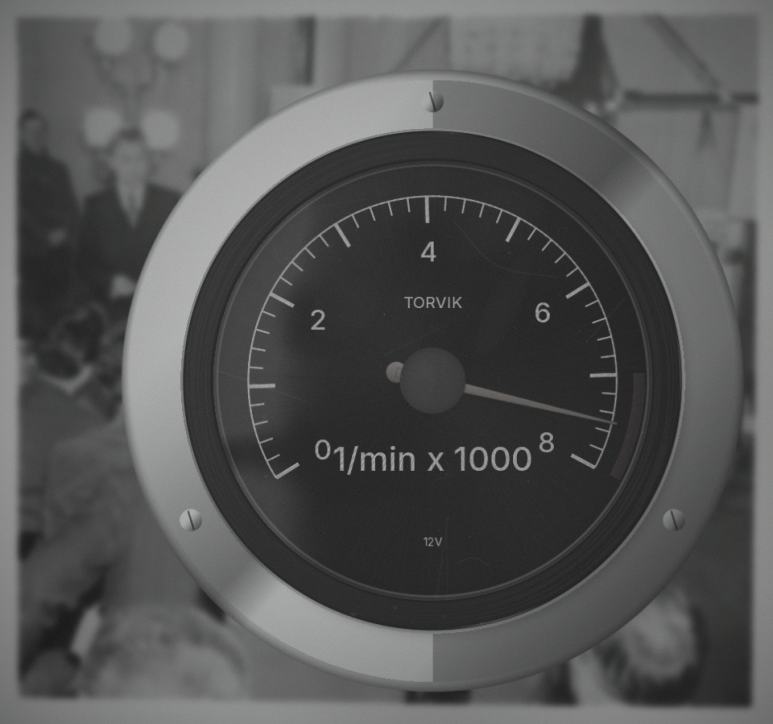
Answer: rpm 7500
